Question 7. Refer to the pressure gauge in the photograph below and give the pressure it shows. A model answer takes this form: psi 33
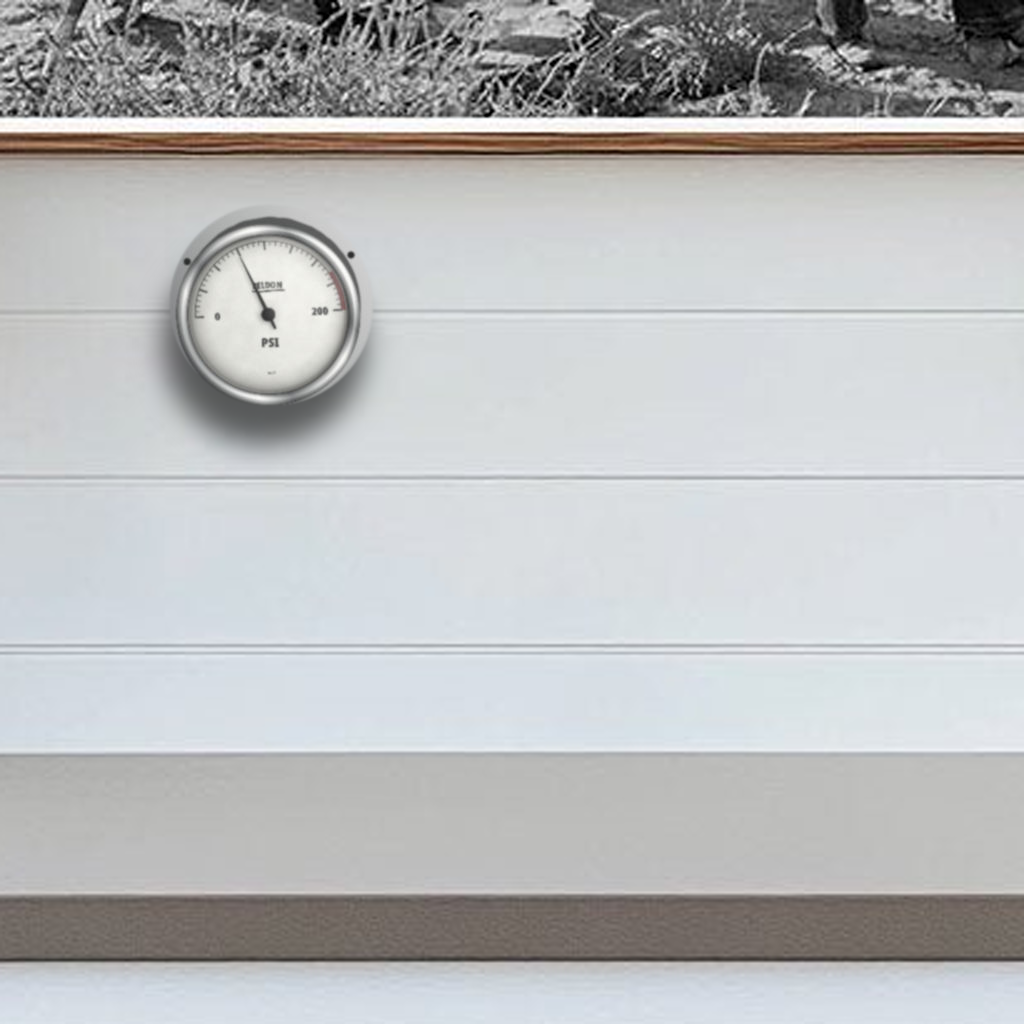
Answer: psi 75
